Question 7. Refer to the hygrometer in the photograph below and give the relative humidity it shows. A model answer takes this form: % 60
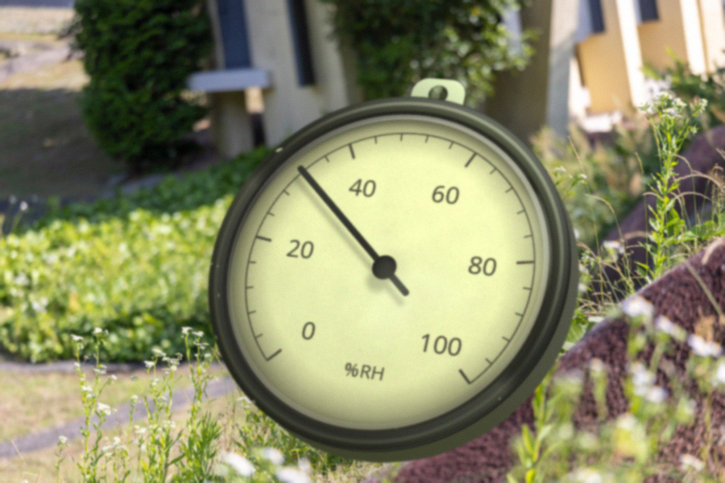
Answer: % 32
